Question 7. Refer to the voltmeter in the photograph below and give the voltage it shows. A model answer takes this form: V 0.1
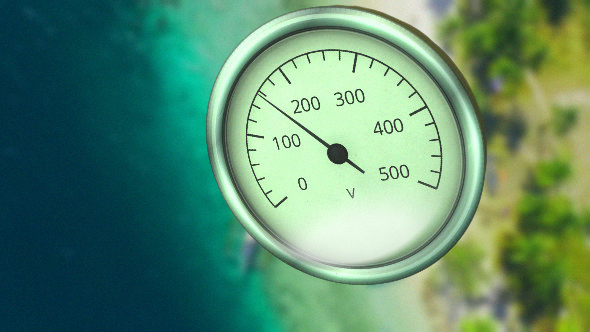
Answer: V 160
